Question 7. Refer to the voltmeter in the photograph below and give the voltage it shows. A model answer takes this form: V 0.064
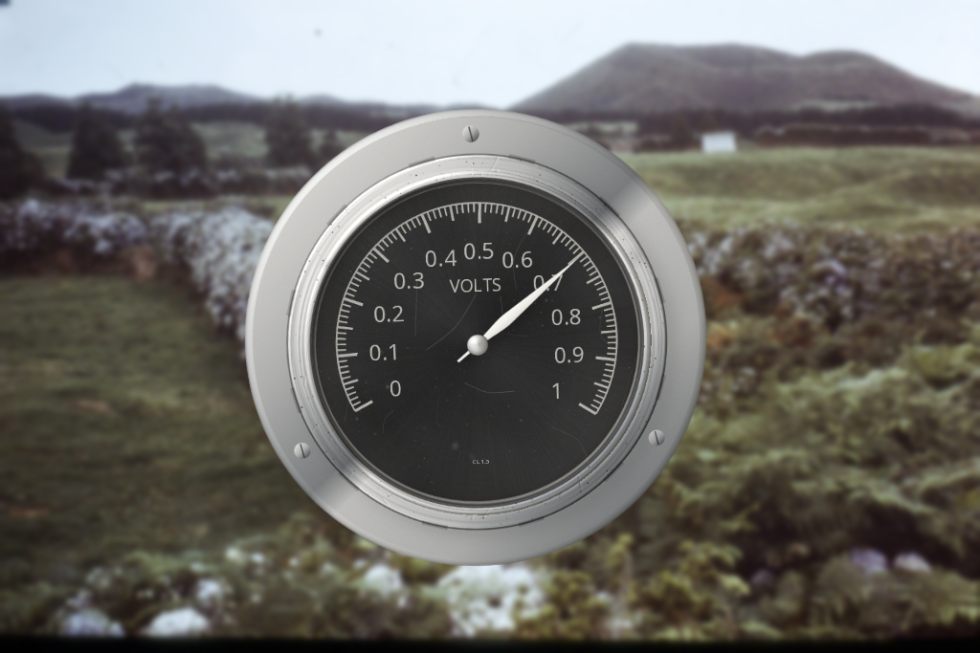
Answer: V 0.7
